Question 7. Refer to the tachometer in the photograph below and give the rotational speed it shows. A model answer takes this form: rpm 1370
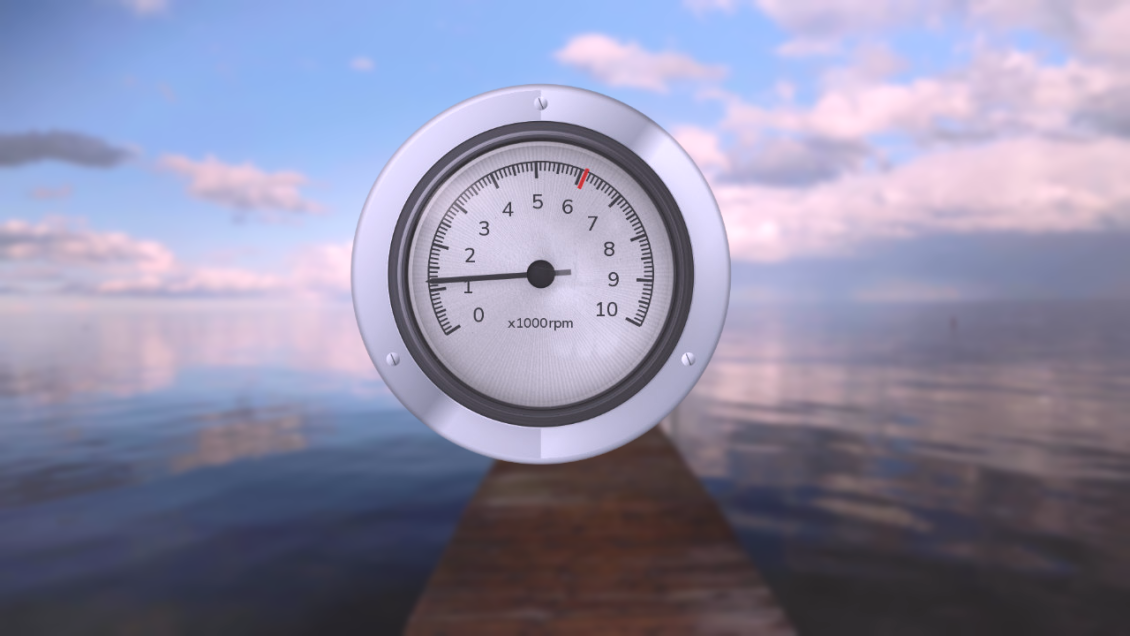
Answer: rpm 1200
